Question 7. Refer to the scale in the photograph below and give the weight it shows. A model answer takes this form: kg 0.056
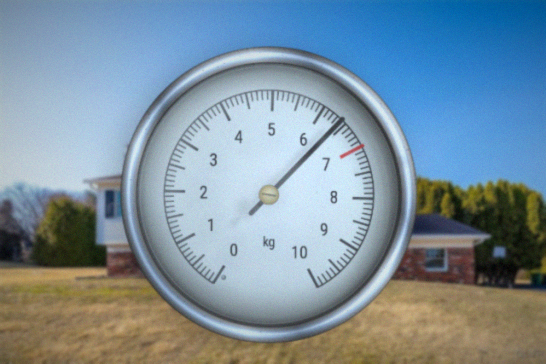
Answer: kg 6.4
